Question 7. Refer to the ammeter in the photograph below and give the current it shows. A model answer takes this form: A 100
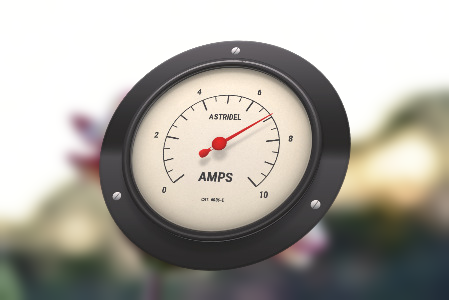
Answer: A 7
